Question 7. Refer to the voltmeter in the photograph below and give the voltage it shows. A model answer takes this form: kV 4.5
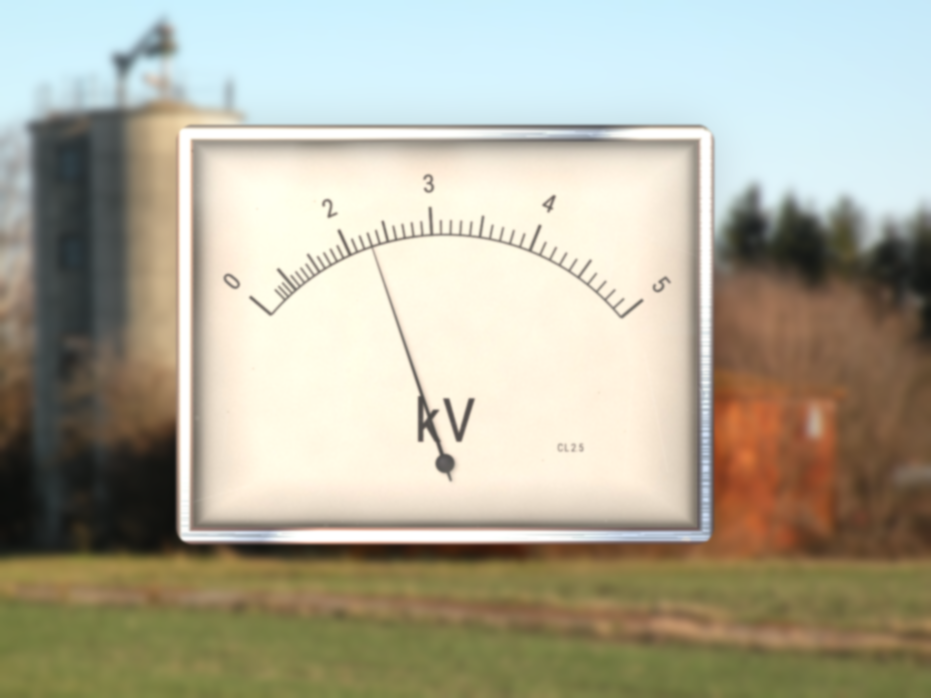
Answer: kV 2.3
